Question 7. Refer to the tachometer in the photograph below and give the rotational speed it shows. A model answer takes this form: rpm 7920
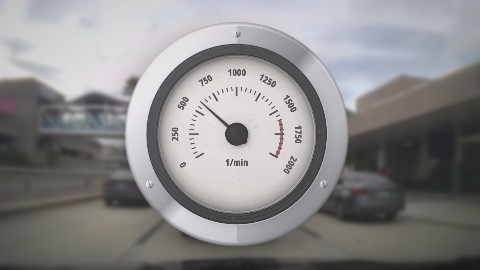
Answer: rpm 600
